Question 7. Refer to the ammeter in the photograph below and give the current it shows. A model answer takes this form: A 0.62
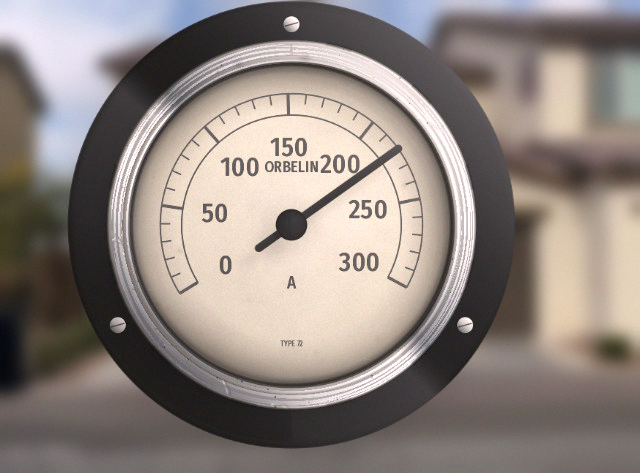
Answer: A 220
